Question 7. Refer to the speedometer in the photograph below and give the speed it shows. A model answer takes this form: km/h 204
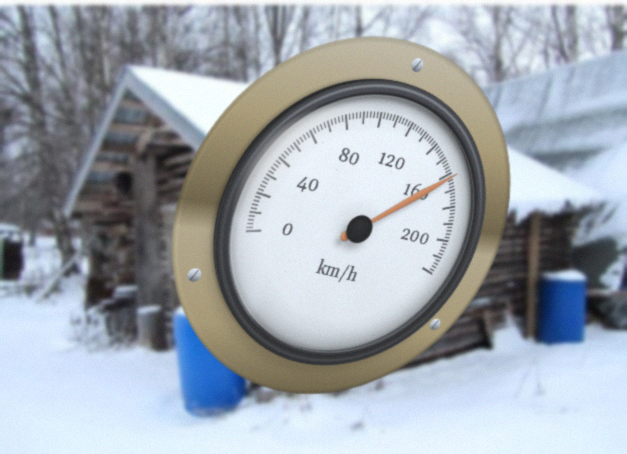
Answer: km/h 160
